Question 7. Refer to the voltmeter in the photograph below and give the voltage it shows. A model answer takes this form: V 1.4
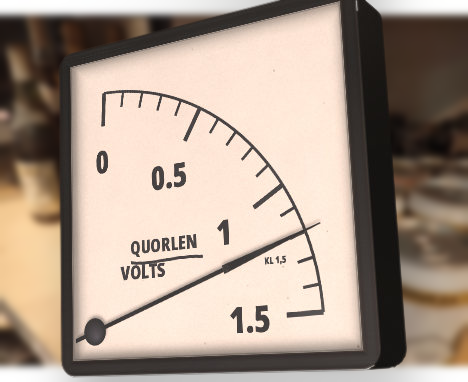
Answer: V 1.2
